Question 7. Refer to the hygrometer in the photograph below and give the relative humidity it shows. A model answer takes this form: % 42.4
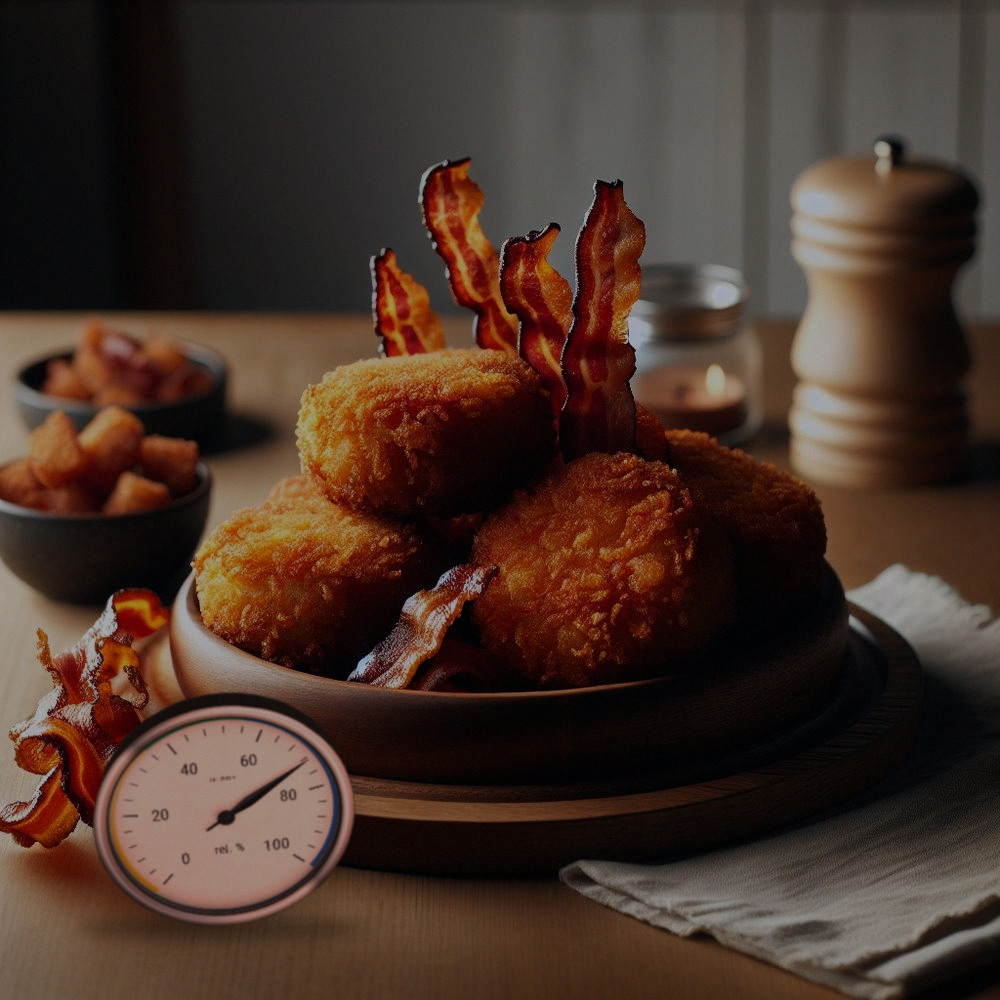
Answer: % 72
